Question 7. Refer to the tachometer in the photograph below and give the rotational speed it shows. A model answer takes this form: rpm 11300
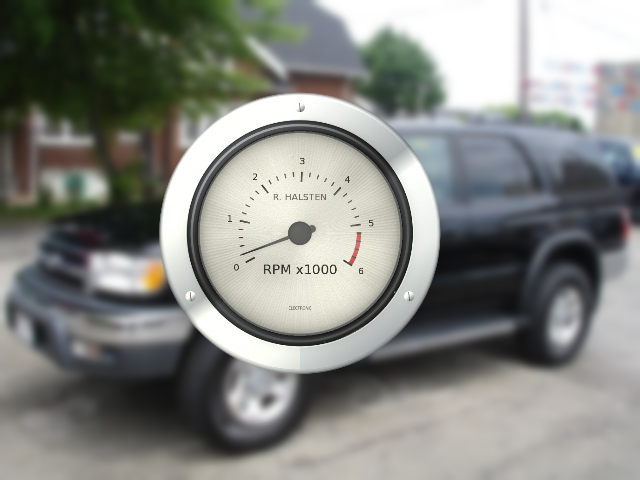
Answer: rpm 200
